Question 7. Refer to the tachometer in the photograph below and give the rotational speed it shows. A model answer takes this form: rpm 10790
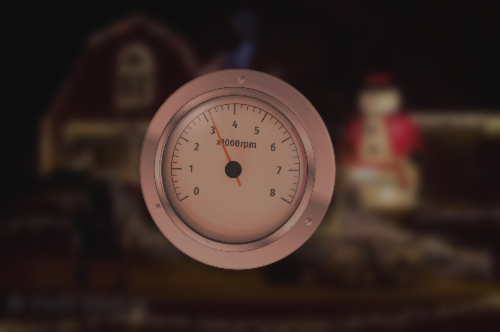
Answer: rpm 3200
